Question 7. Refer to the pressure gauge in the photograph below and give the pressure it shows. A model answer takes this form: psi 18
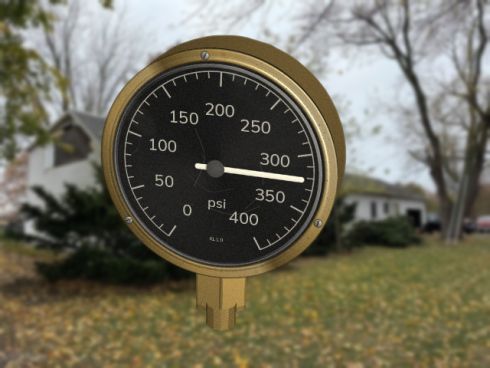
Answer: psi 320
